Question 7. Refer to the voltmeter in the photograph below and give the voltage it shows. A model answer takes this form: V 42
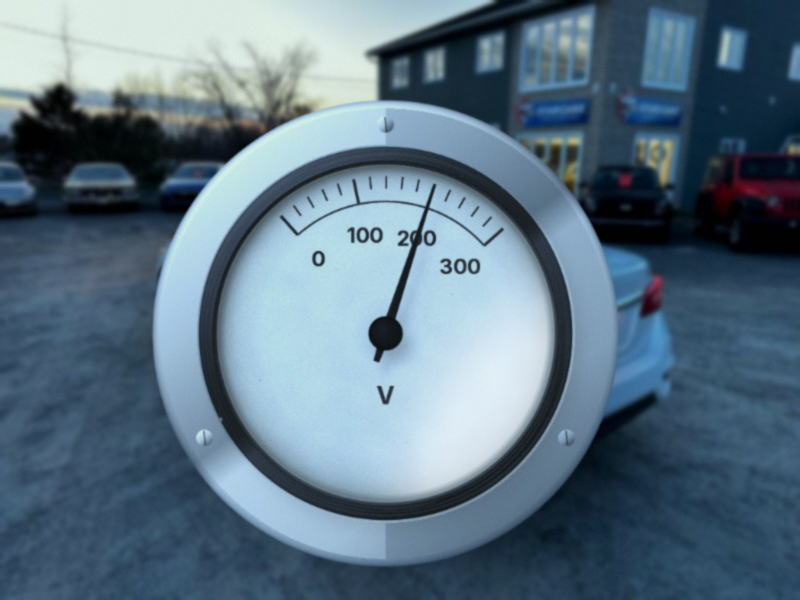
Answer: V 200
